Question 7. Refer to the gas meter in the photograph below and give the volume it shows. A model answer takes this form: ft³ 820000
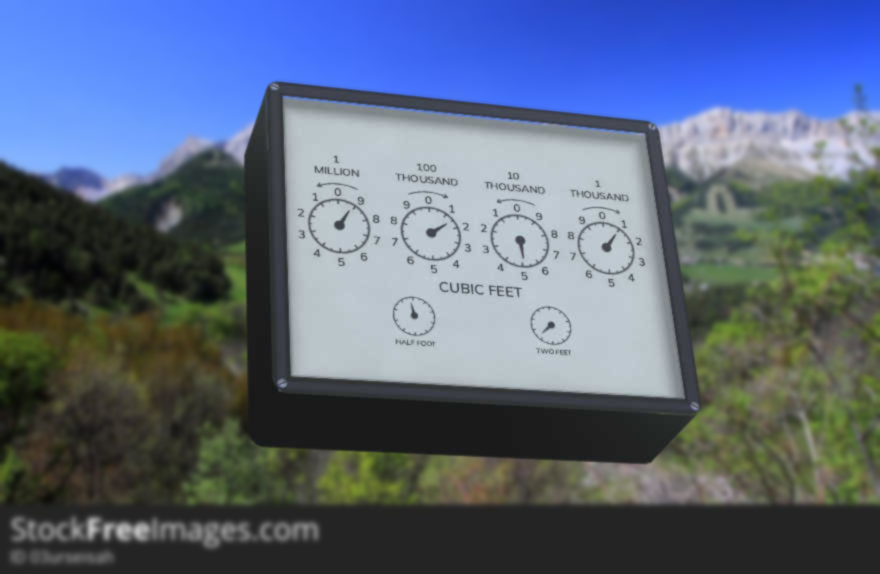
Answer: ft³ 915100
